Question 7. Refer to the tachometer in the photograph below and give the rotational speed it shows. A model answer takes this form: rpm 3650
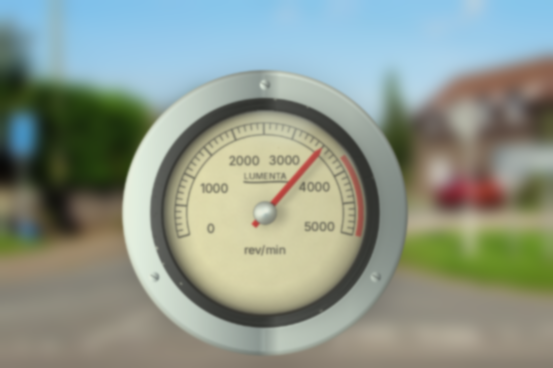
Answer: rpm 3500
